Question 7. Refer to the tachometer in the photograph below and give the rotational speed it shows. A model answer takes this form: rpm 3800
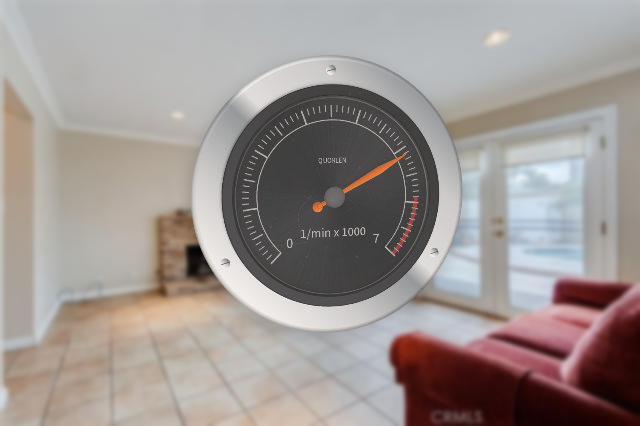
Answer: rpm 5100
